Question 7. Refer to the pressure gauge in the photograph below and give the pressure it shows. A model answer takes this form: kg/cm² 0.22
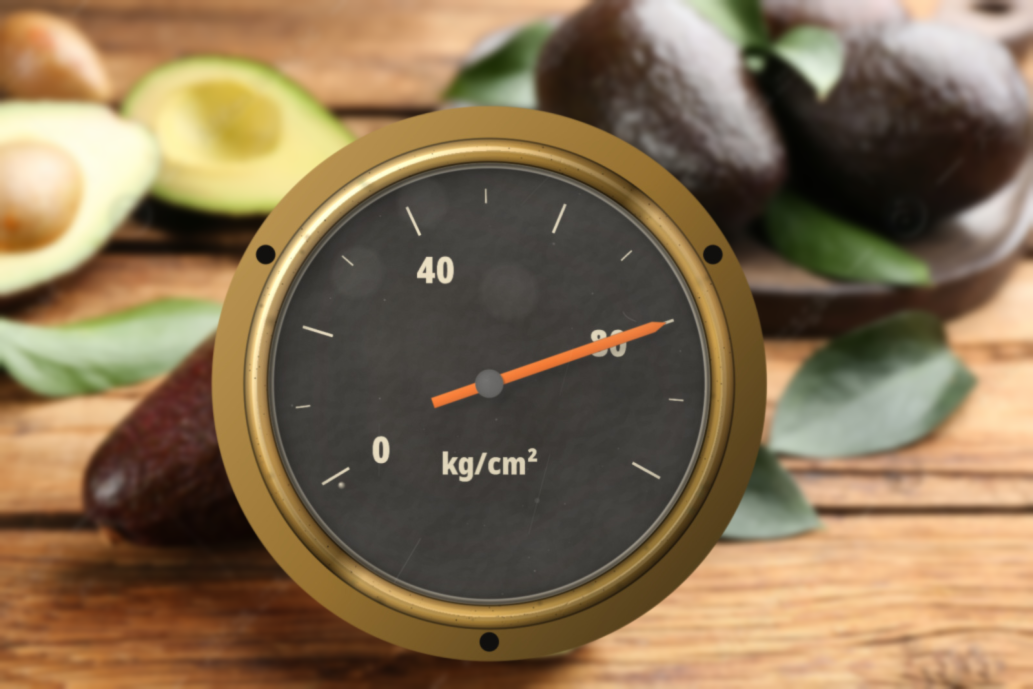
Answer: kg/cm² 80
